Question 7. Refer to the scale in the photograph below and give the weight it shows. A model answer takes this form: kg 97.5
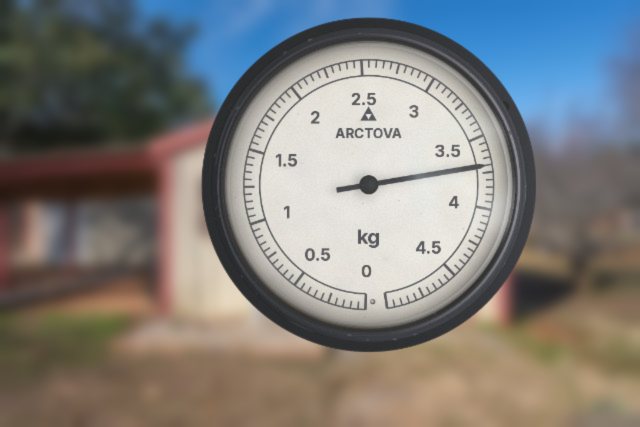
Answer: kg 3.7
